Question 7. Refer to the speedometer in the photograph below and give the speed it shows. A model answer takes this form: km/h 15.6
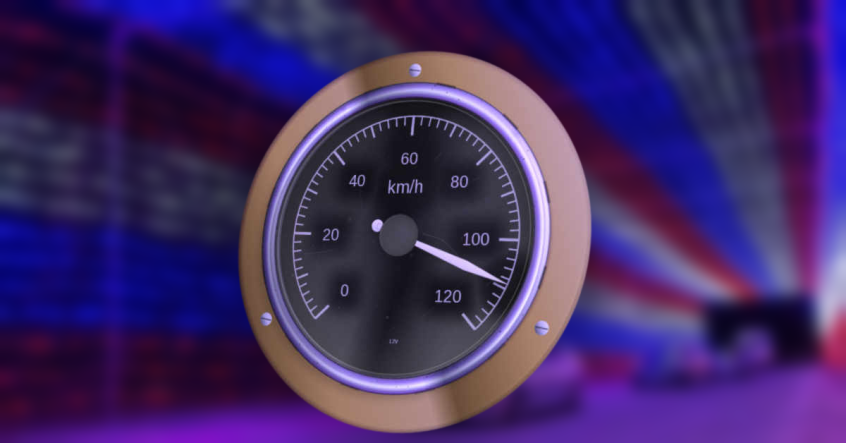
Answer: km/h 109
